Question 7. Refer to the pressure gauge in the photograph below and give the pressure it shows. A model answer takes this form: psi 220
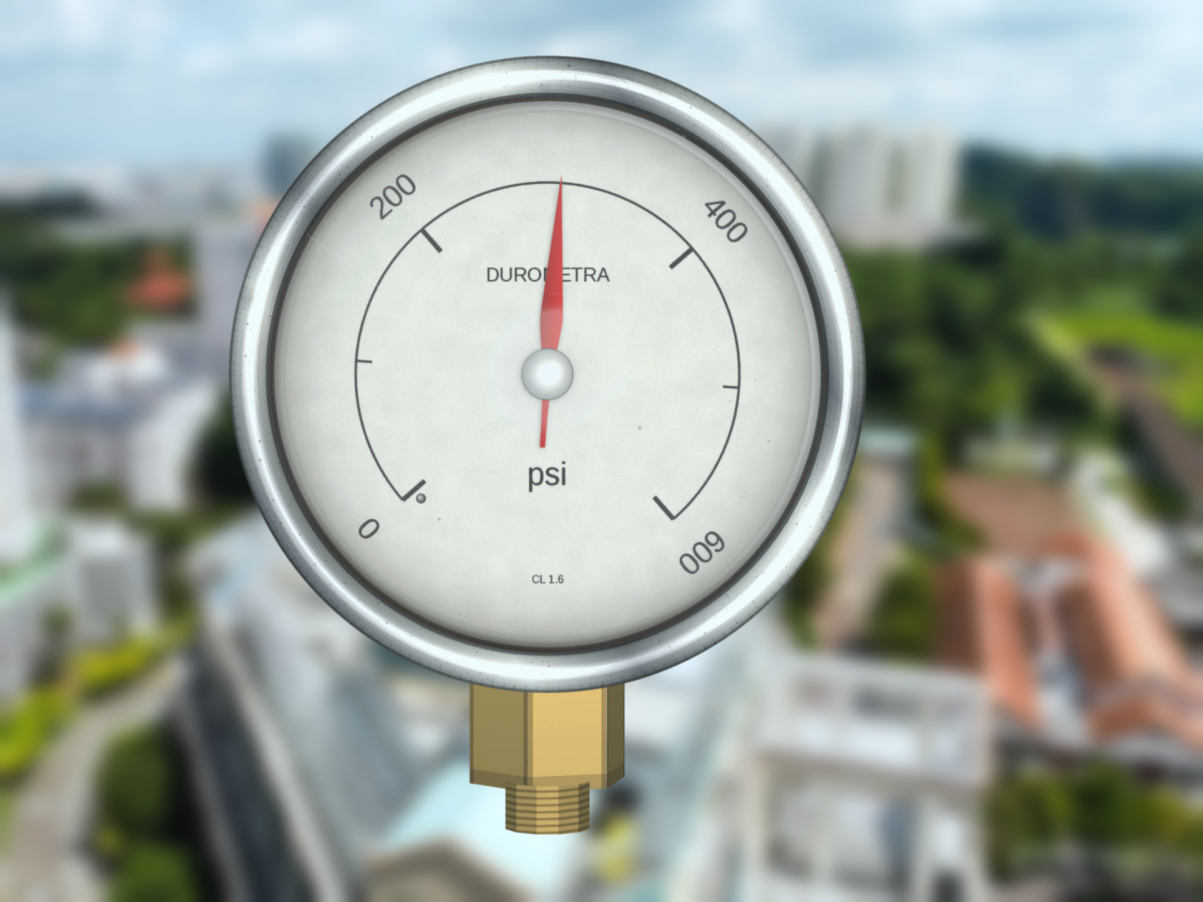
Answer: psi 300
